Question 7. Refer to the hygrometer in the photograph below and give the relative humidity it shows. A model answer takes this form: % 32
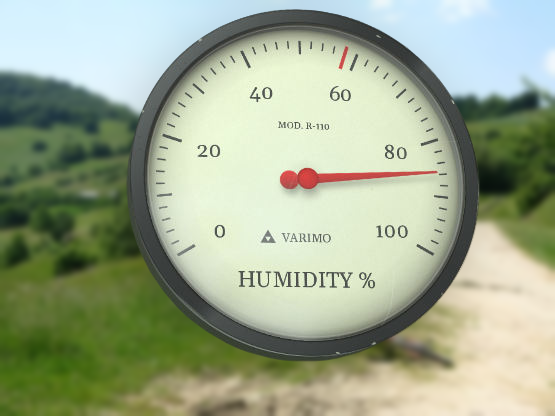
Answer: % 86
